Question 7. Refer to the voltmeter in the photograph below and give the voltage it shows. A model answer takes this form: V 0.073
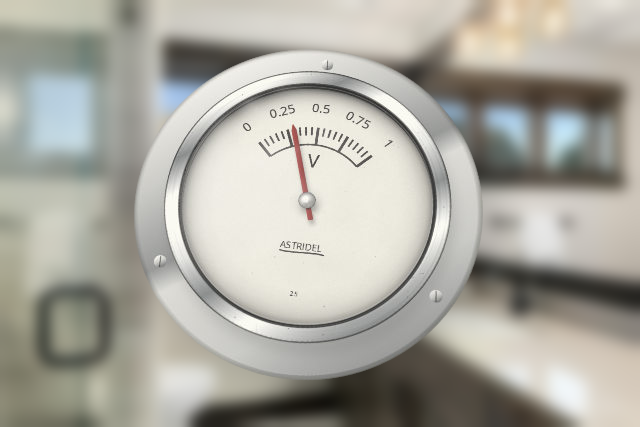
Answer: V 0.3
